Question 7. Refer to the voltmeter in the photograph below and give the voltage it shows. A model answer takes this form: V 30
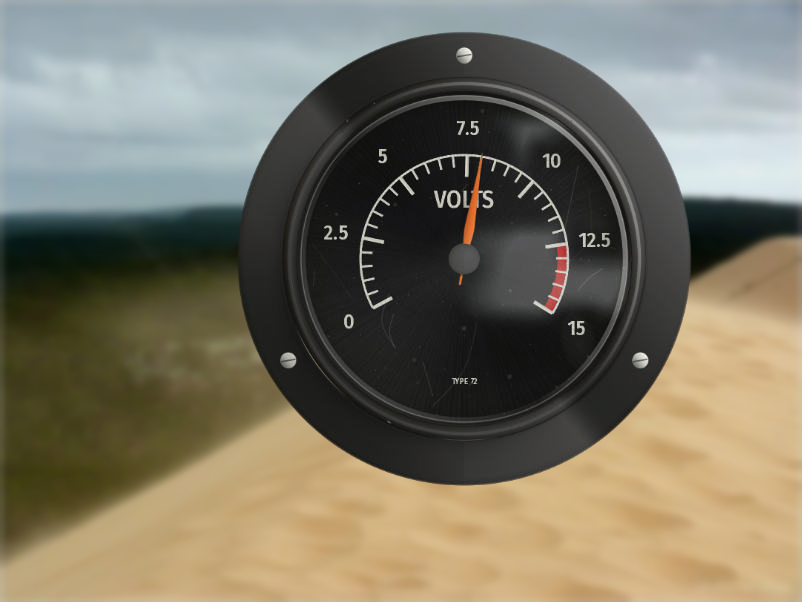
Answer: V 8
